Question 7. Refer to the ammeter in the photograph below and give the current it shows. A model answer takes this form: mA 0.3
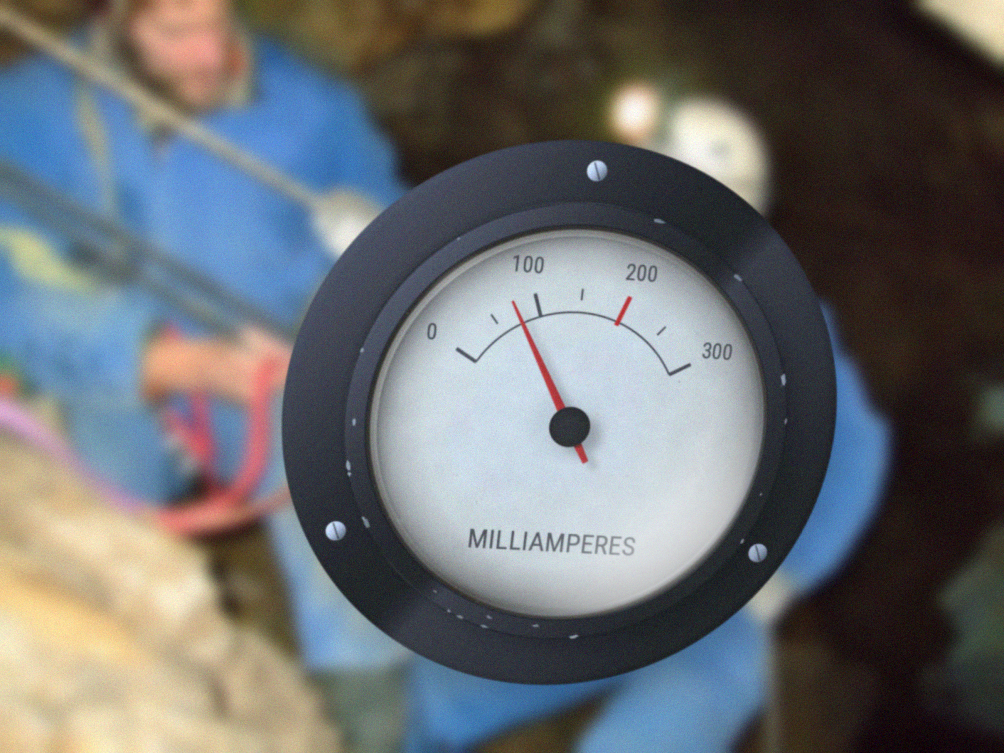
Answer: mA 75
